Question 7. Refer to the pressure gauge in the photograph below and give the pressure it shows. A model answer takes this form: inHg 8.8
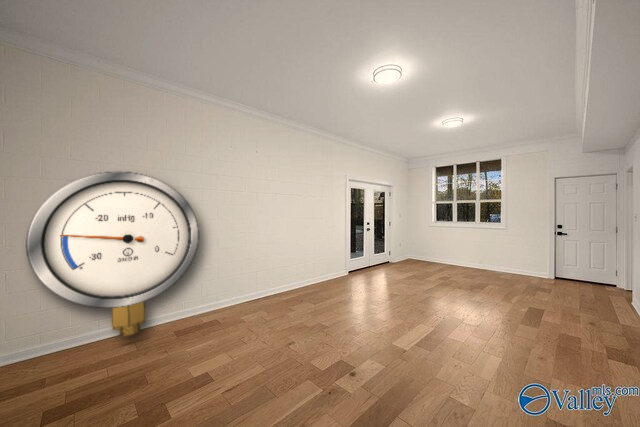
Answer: inHg -25
